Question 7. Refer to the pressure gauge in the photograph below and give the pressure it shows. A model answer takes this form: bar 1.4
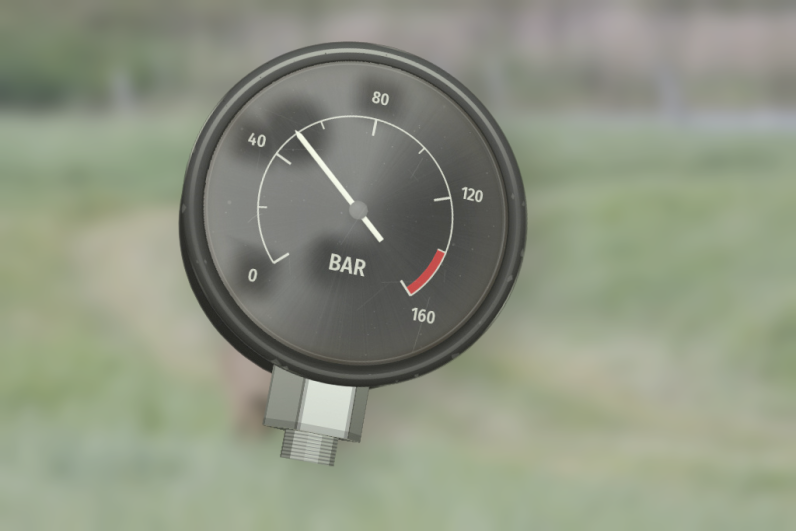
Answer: bar 50
